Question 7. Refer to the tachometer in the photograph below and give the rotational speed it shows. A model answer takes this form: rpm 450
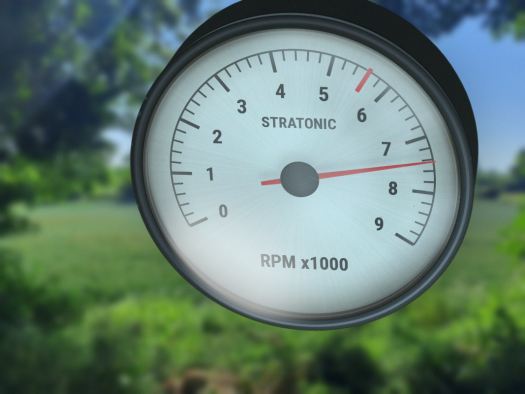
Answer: rpm 7400
